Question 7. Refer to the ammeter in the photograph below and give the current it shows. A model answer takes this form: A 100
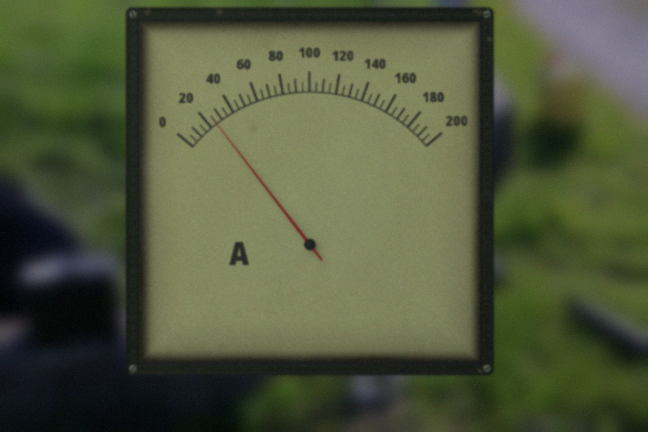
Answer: A 25
